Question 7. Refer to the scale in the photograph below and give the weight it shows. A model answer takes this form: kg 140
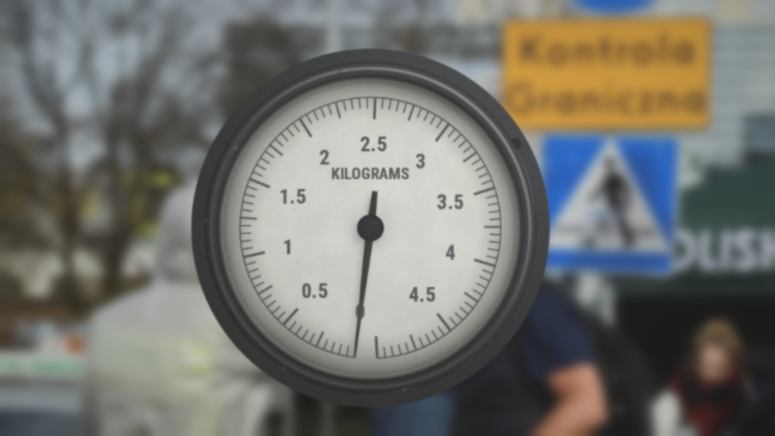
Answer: kg 0
